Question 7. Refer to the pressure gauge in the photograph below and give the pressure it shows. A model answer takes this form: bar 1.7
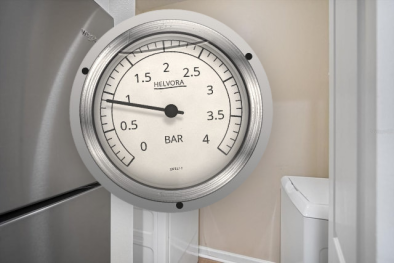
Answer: bar 0.9
